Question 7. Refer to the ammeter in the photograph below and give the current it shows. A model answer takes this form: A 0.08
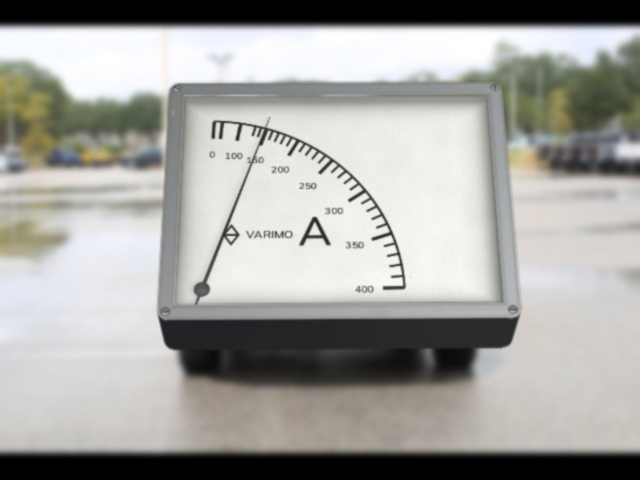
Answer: A 150
